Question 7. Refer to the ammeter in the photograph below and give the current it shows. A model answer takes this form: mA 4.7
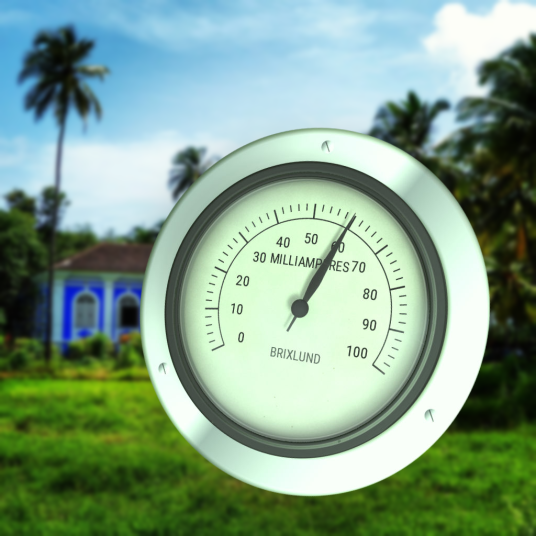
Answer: mA 60
